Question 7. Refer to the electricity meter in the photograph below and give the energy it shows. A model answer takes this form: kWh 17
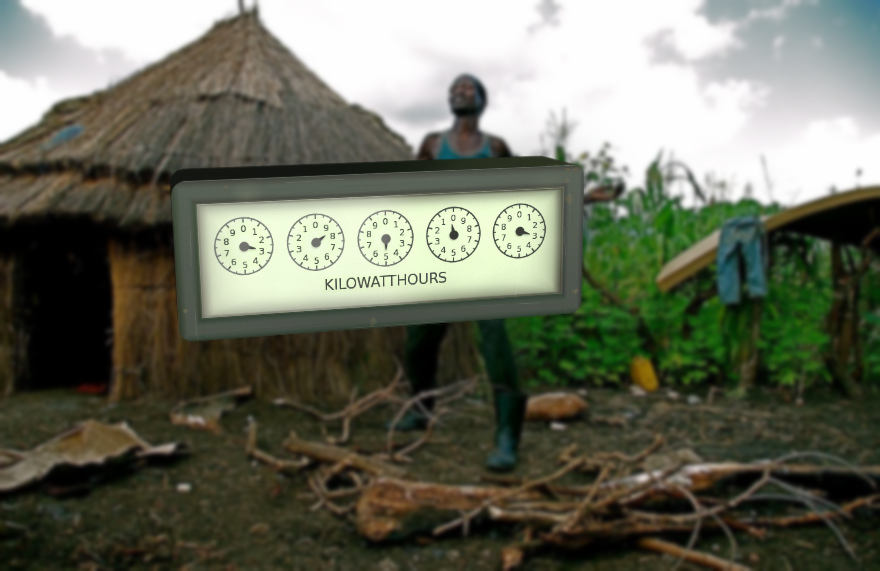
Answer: kWh 28503
